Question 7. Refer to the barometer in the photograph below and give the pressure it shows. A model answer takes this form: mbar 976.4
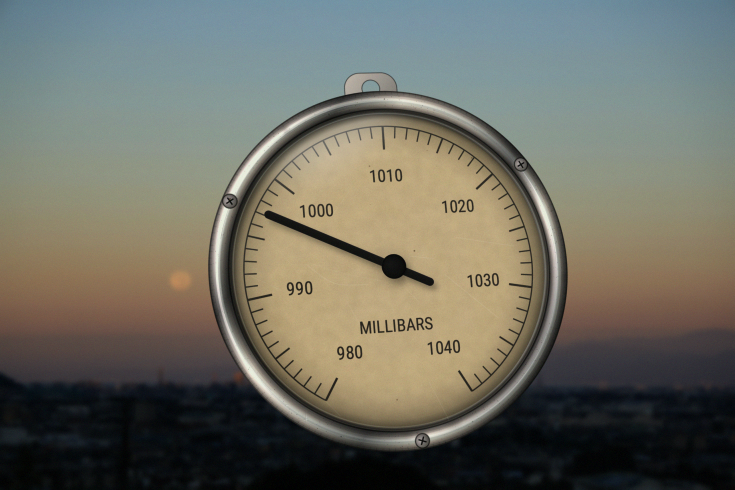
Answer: mbar 997
